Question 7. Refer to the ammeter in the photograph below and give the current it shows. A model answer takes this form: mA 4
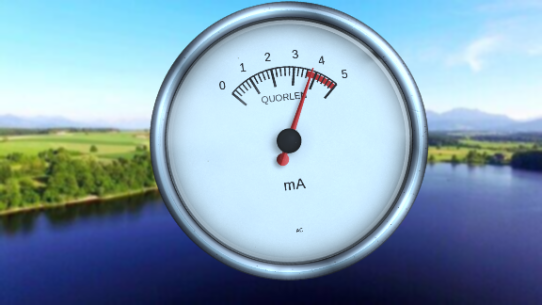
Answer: mA 3.8
